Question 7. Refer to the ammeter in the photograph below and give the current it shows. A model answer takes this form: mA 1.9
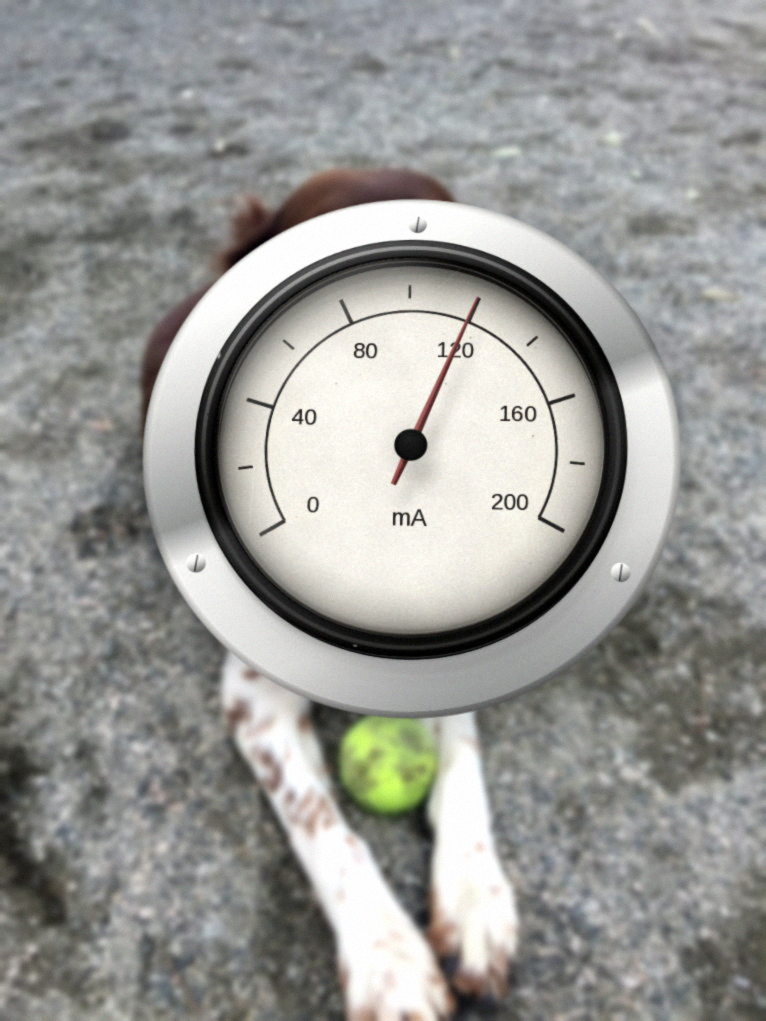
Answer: mA 120
